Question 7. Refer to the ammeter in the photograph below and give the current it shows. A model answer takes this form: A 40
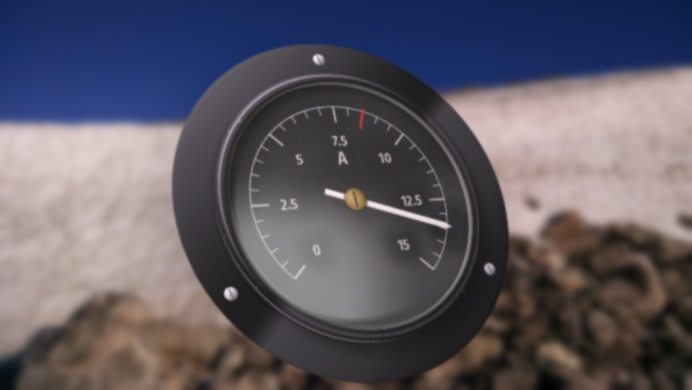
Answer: A 13.5
